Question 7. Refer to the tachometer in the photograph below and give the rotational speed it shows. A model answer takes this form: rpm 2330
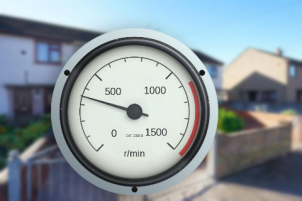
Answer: rpm 350
